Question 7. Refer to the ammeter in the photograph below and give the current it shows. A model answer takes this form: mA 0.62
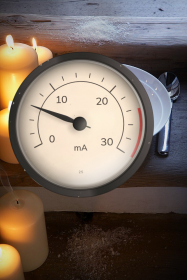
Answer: mA 6
